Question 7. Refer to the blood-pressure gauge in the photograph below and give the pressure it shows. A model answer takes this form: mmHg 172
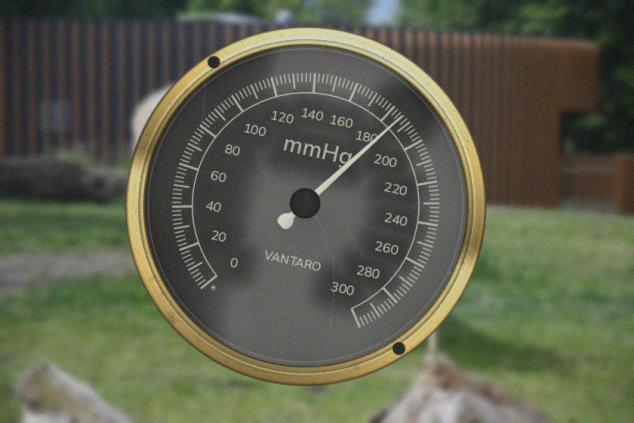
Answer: mmHg 186
